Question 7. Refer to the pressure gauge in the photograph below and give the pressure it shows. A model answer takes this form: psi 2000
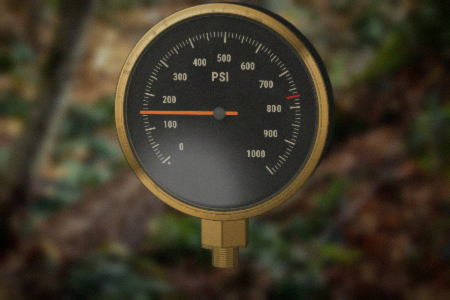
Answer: psi 150
